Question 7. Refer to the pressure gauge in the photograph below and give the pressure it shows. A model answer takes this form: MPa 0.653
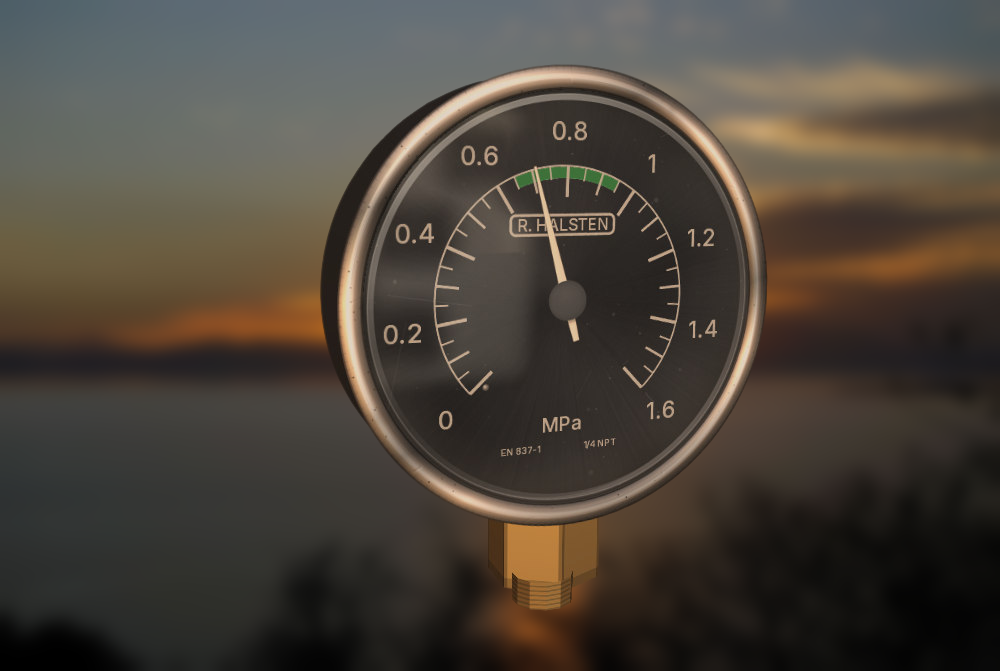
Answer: MPa 0.7
